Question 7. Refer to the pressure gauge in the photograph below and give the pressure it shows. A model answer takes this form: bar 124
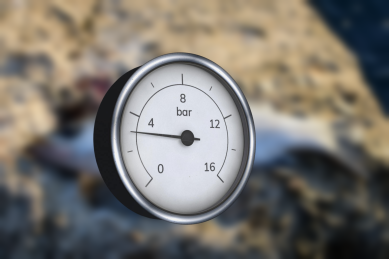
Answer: bar 3
